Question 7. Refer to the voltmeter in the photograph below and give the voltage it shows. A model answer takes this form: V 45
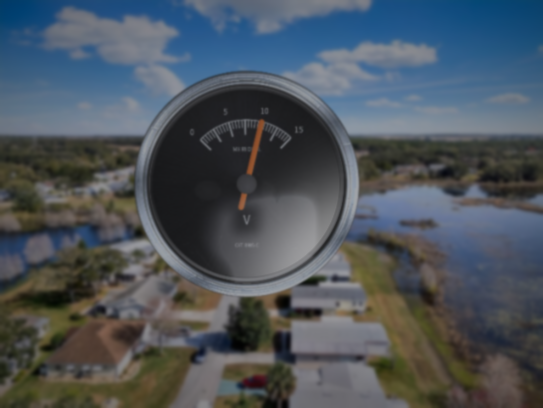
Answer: V 10
